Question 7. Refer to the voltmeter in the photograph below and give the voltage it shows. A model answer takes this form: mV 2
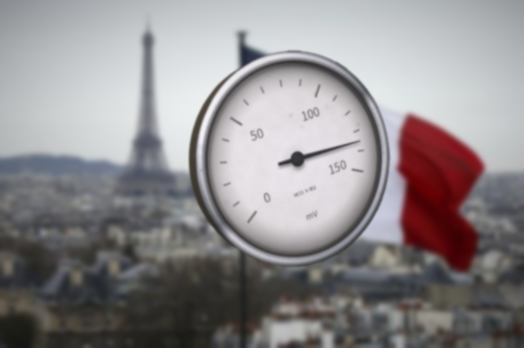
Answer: mV 135
